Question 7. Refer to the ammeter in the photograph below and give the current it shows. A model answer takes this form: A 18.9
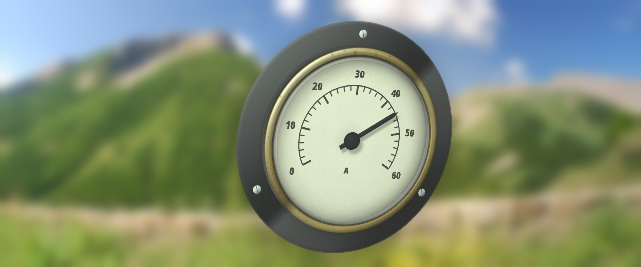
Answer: A 44
